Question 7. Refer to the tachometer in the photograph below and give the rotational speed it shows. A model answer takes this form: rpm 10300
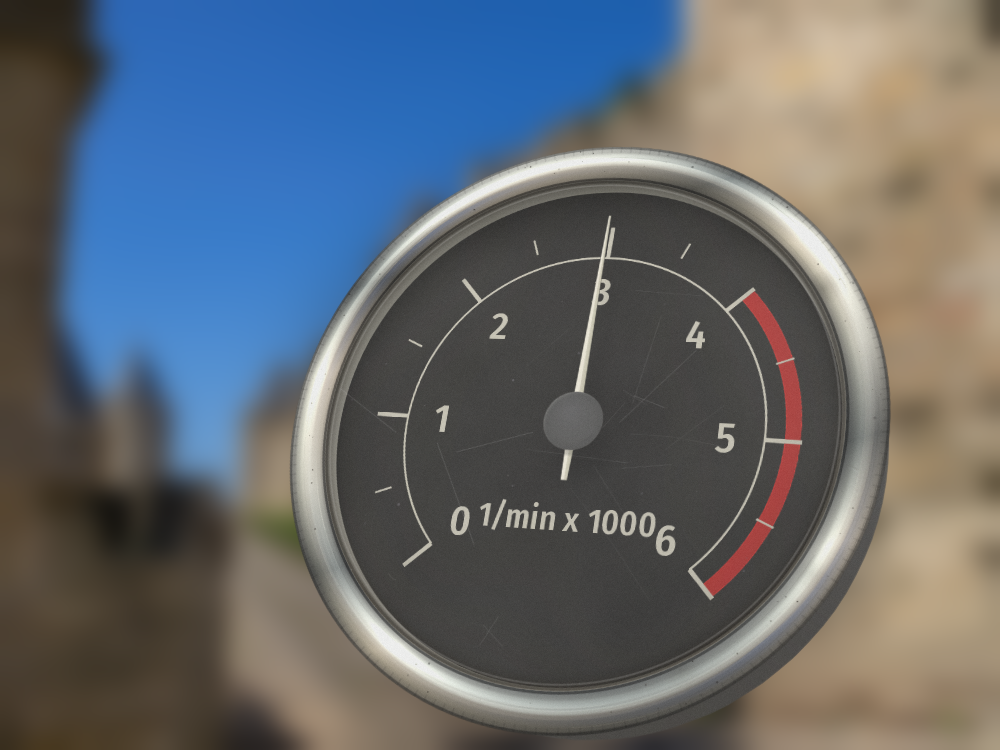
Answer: rpm 3000
